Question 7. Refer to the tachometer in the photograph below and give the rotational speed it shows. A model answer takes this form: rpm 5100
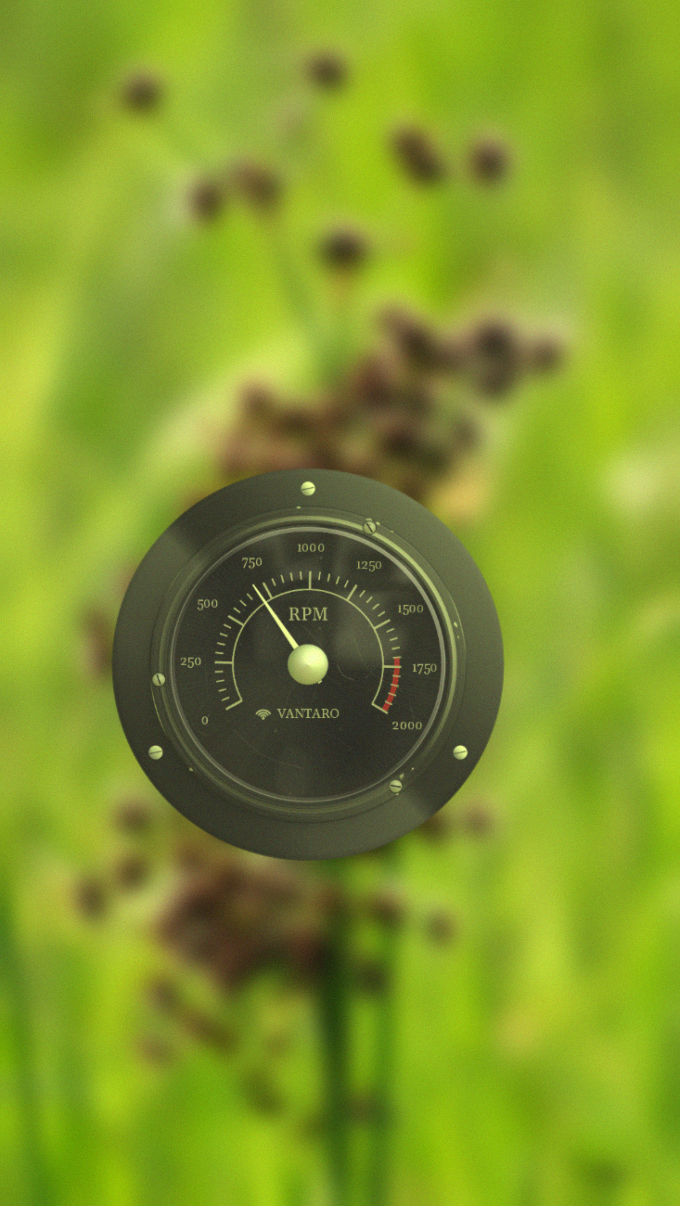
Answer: rpm 700
